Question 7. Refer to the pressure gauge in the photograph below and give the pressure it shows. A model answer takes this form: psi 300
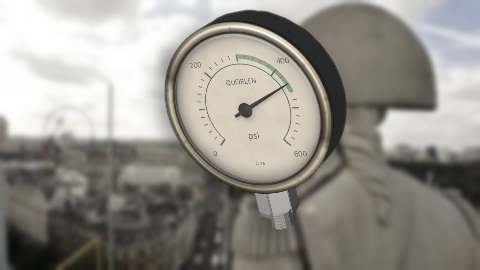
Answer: psi 440
